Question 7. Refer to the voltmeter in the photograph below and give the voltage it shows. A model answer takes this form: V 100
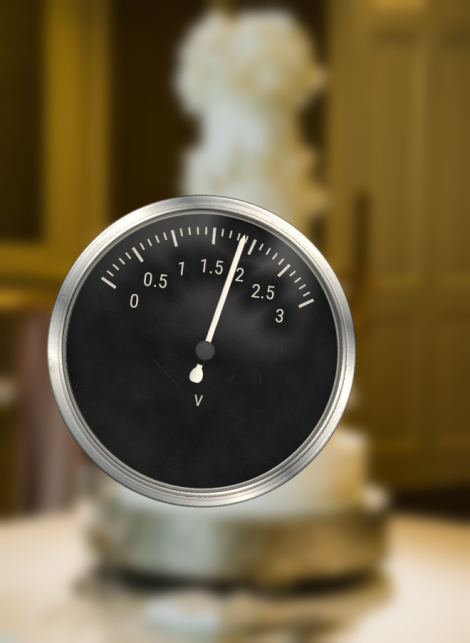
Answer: V 1.85
